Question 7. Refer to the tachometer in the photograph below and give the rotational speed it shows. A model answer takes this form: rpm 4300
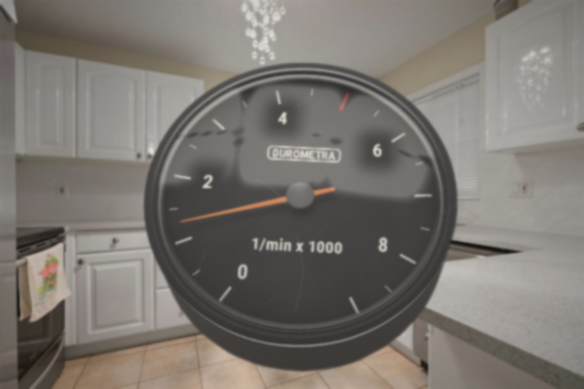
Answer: rpm 1250
